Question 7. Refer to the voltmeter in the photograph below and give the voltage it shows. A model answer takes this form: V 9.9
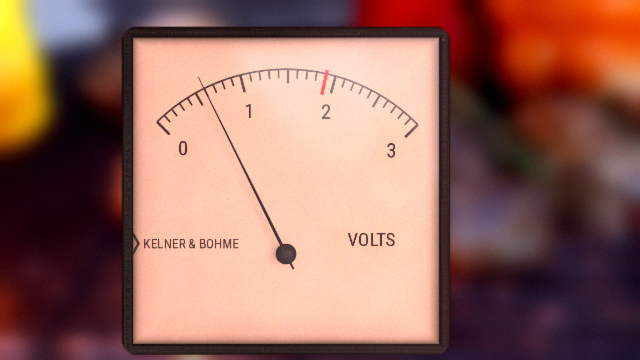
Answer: V 0.6
